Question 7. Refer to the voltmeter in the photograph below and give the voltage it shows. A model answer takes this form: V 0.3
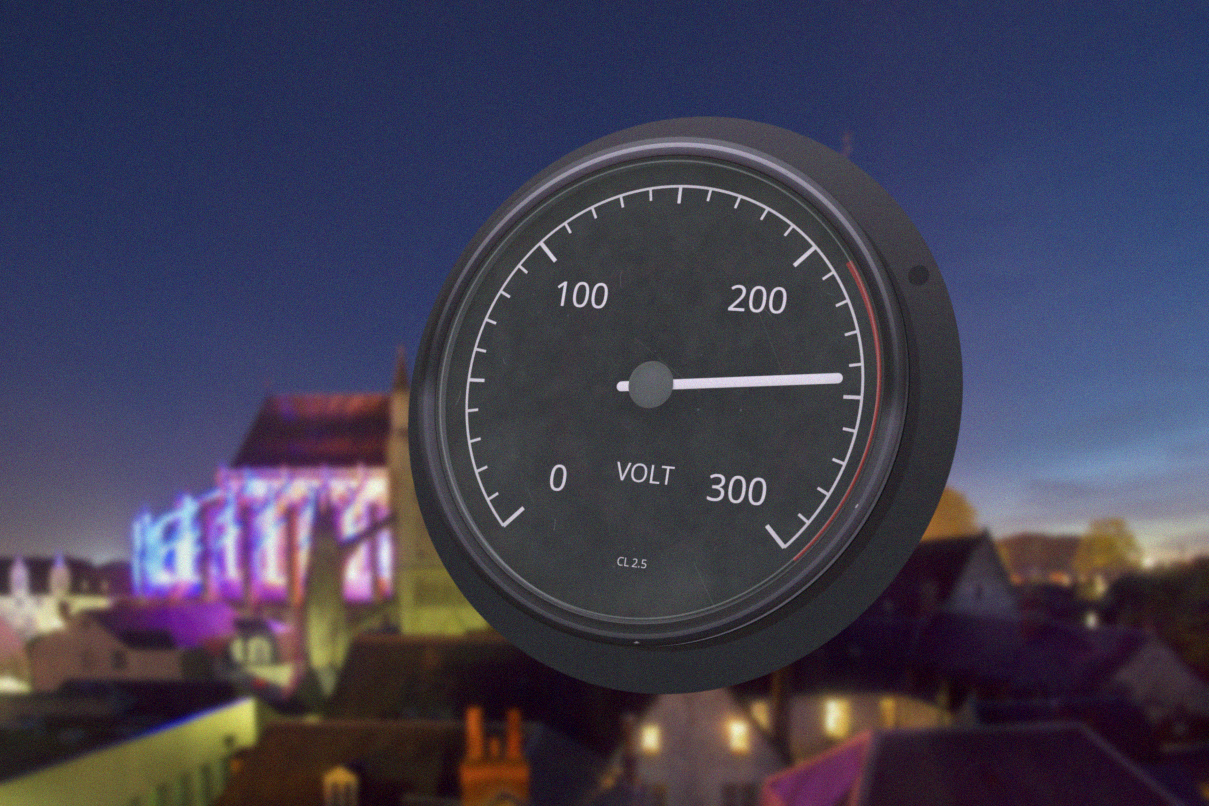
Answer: V 245
